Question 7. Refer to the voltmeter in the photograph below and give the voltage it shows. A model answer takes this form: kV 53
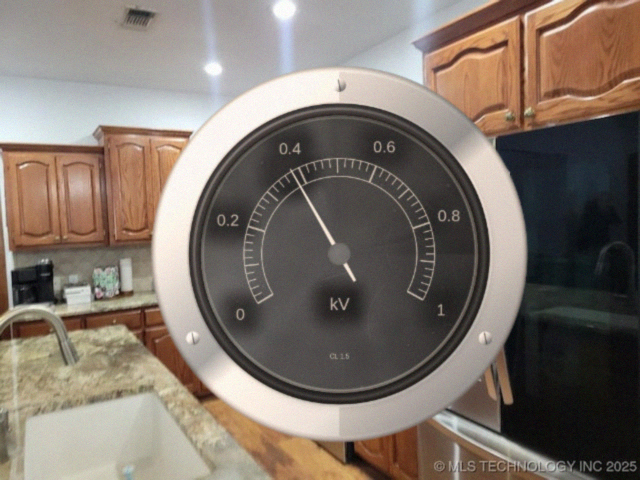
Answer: kV 0.38
